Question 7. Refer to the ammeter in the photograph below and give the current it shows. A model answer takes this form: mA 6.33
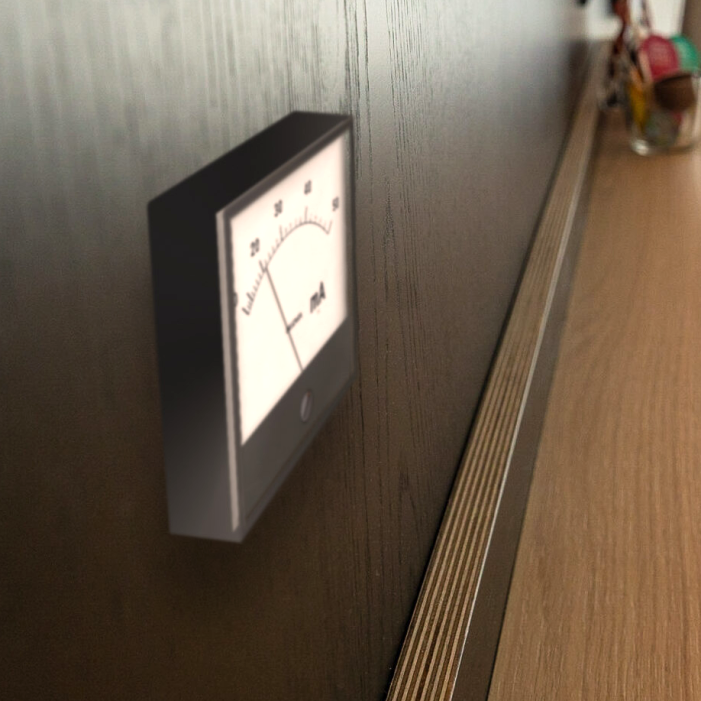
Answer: mA 20
